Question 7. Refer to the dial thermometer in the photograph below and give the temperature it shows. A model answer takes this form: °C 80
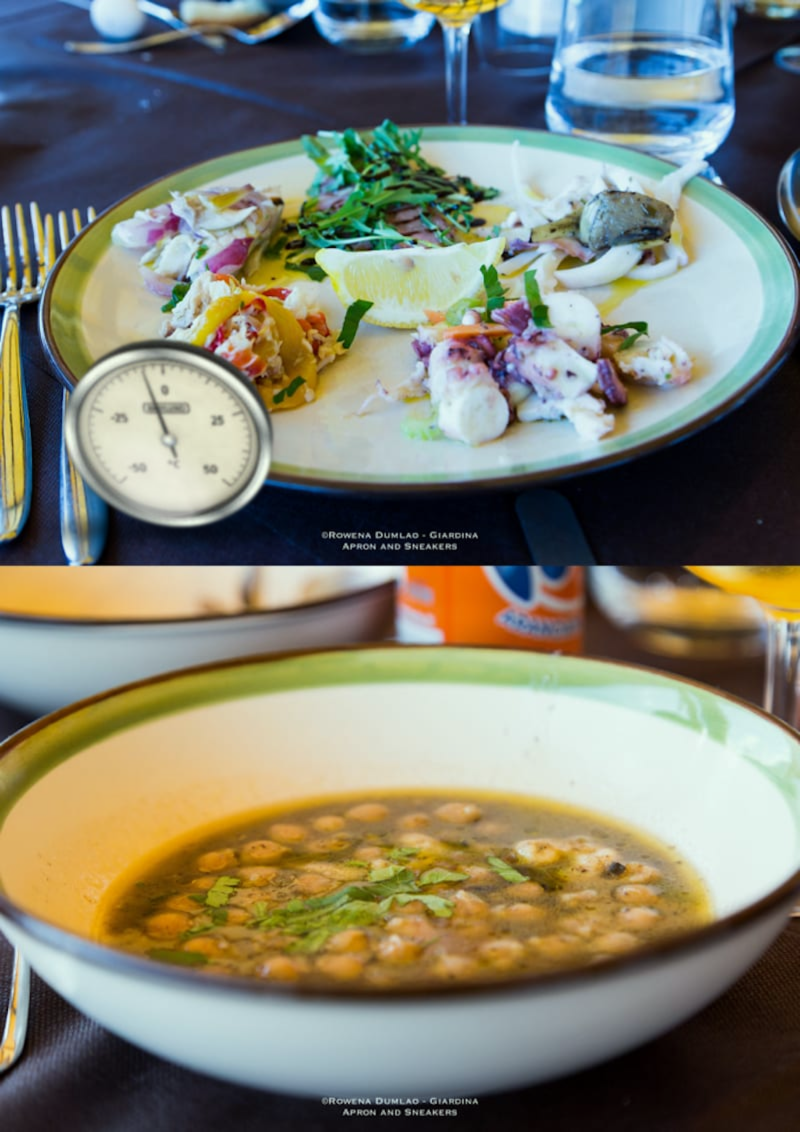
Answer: °C -5
